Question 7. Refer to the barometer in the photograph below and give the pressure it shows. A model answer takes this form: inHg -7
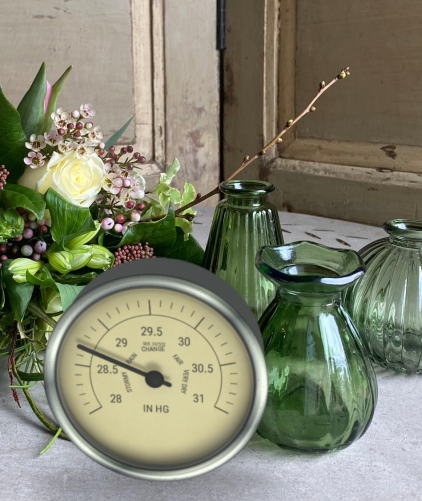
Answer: inHg 28.7
